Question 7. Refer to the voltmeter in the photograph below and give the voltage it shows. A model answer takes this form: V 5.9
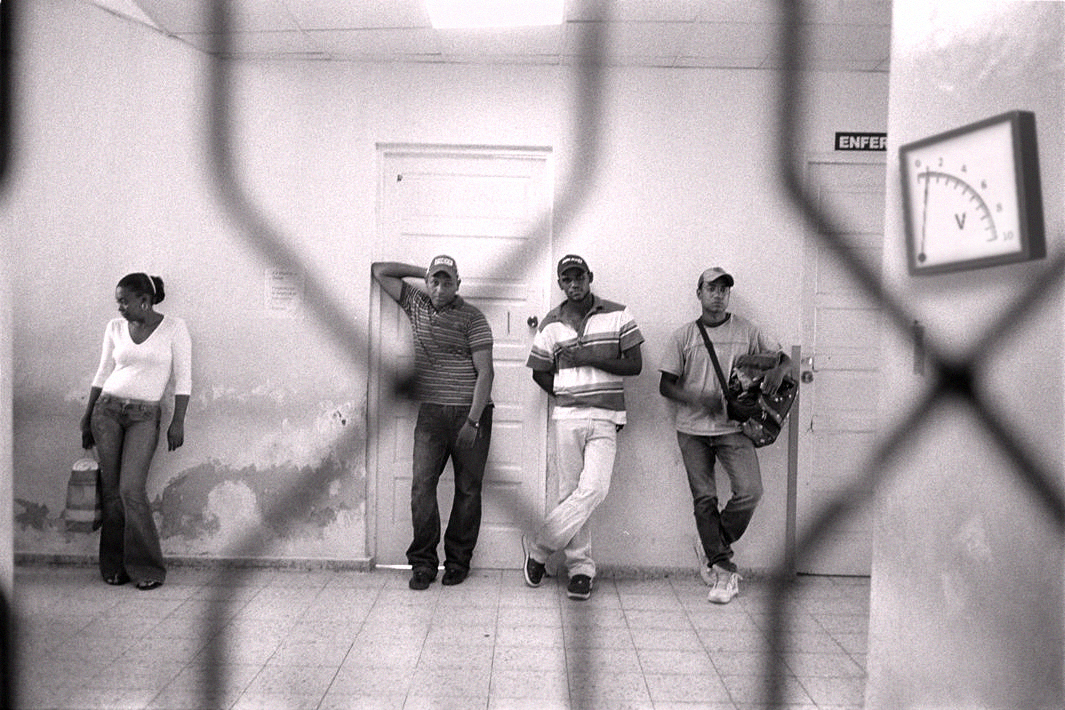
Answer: V 1
